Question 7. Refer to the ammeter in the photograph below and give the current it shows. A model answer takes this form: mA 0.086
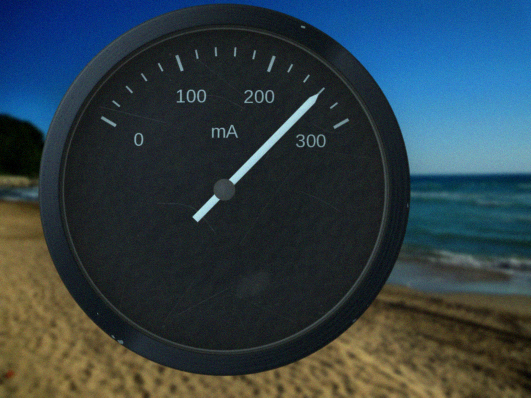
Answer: mA 260
